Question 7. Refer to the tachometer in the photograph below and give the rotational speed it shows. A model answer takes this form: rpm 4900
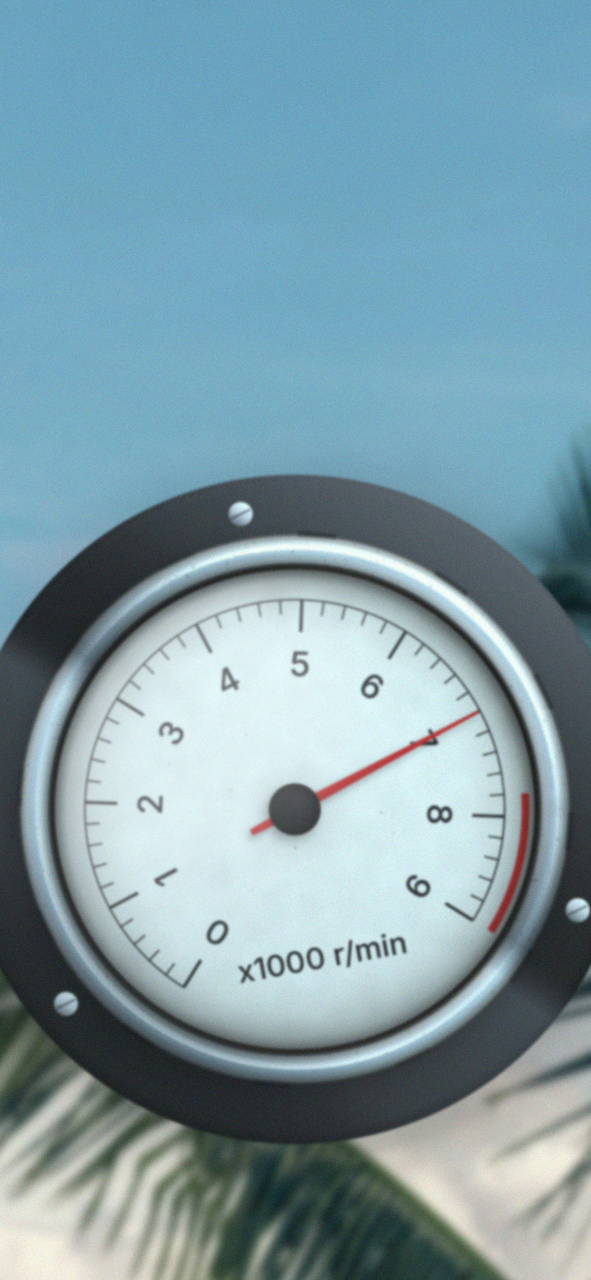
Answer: rpm 7000
